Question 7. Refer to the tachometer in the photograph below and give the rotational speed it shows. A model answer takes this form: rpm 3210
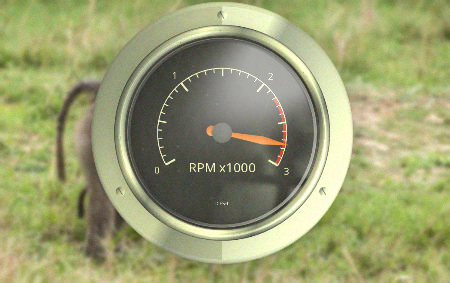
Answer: rpm 2750
